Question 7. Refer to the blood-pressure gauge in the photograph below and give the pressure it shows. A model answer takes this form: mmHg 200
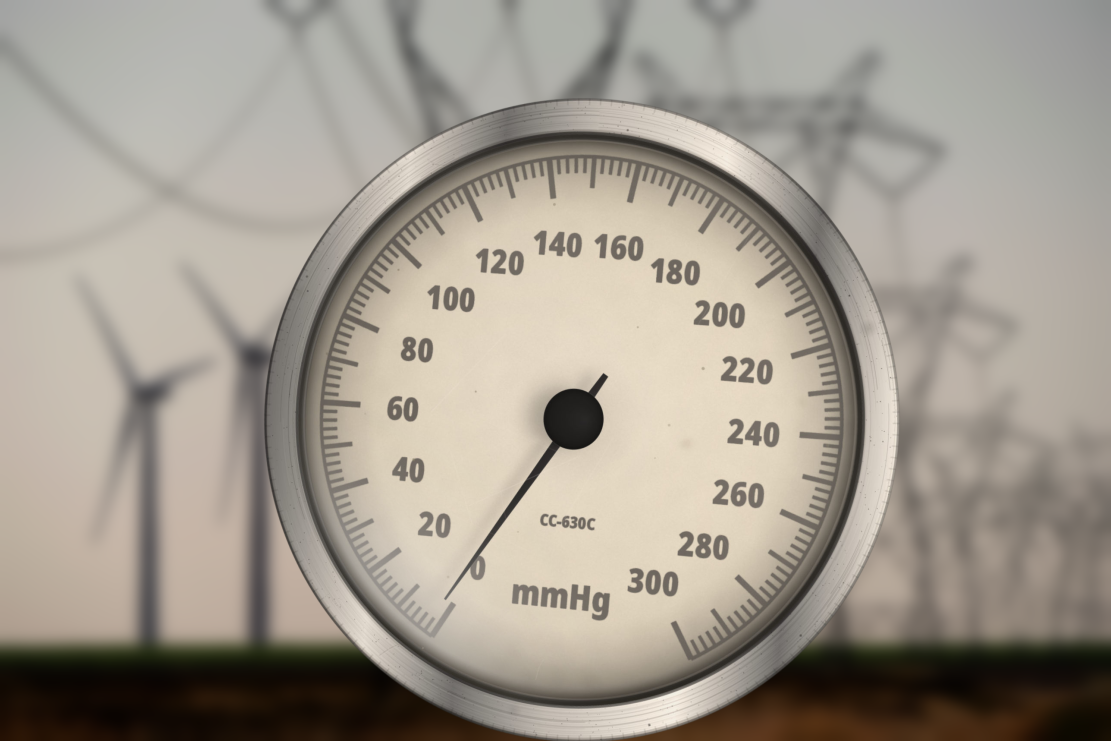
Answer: mmHg 2
